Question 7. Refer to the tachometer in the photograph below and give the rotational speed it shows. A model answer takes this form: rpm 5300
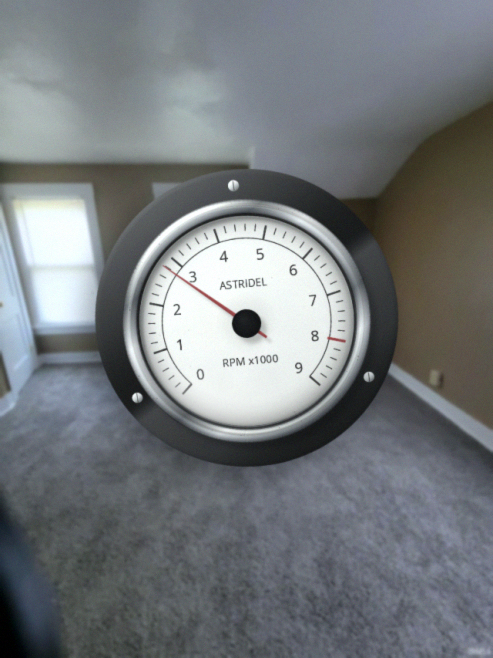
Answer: rpm 2800
